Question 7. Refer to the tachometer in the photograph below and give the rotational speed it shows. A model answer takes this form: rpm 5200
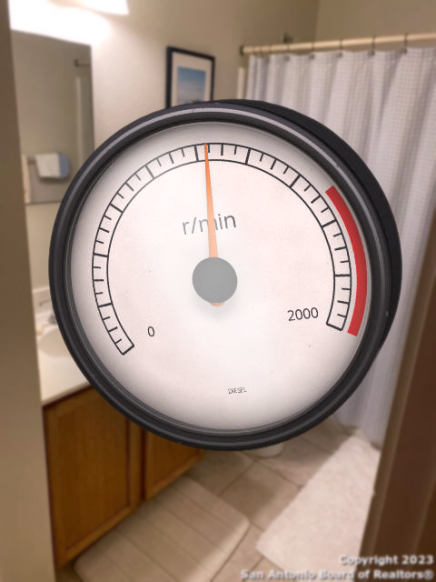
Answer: rpm 1050
